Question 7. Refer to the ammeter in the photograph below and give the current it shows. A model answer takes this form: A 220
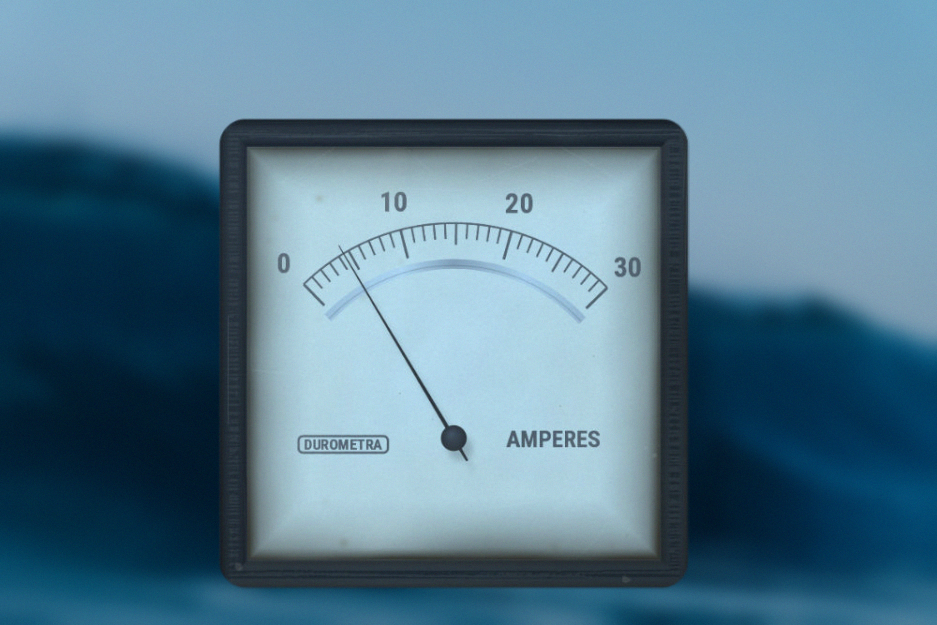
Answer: A 4.5
